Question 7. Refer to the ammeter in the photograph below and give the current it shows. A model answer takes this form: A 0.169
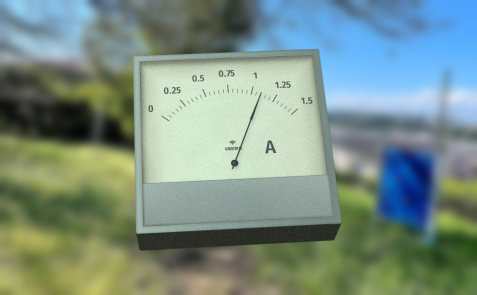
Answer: A 1.1
